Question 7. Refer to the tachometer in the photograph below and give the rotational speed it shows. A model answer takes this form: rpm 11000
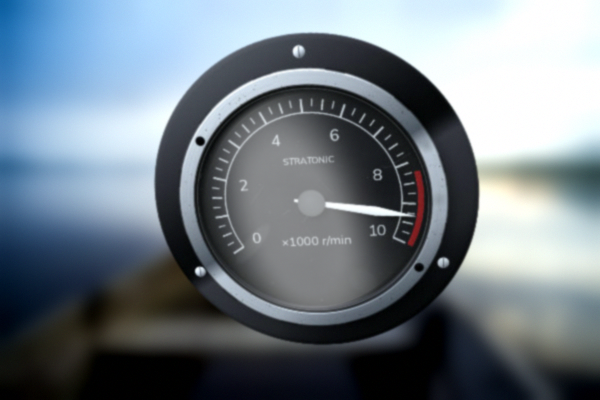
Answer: rpm 9250
